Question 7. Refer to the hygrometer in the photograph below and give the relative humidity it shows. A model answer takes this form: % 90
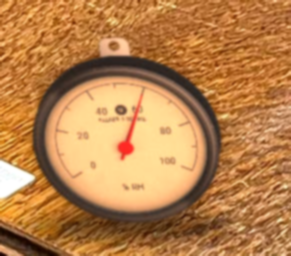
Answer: % 60
